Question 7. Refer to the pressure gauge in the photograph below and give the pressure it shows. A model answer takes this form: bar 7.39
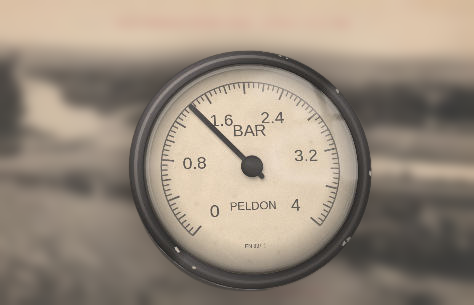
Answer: bar 1.4
